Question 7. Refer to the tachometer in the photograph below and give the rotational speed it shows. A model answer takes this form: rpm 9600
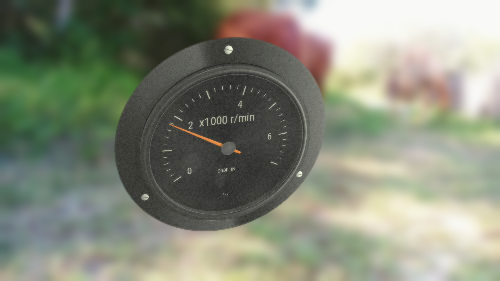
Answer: rpm 1800
